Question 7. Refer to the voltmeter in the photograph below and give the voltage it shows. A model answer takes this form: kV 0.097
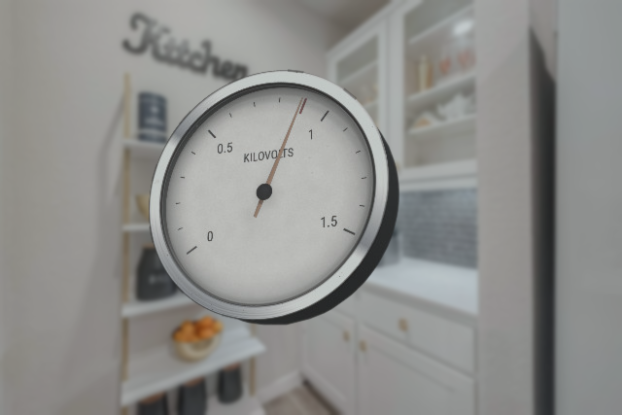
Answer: kV 0.9
